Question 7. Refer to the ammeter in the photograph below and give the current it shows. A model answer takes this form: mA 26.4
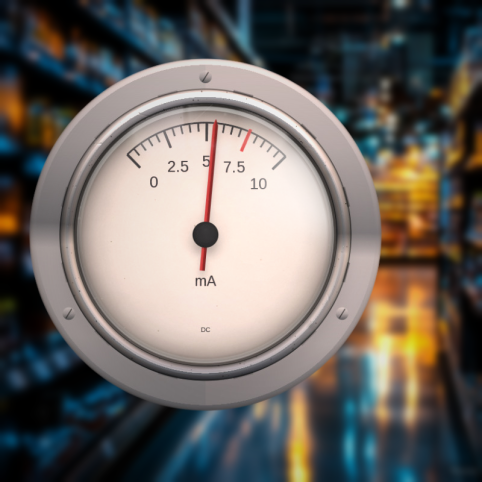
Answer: mA 5.5
